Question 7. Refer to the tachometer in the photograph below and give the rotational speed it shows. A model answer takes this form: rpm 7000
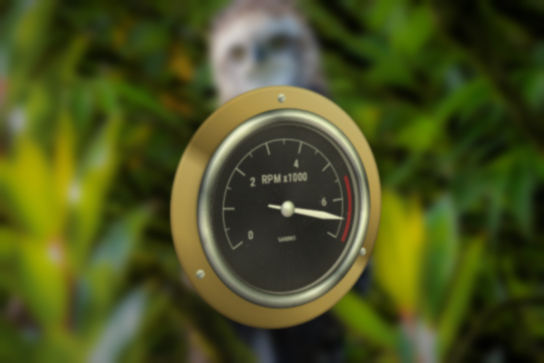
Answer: rpm 6500
